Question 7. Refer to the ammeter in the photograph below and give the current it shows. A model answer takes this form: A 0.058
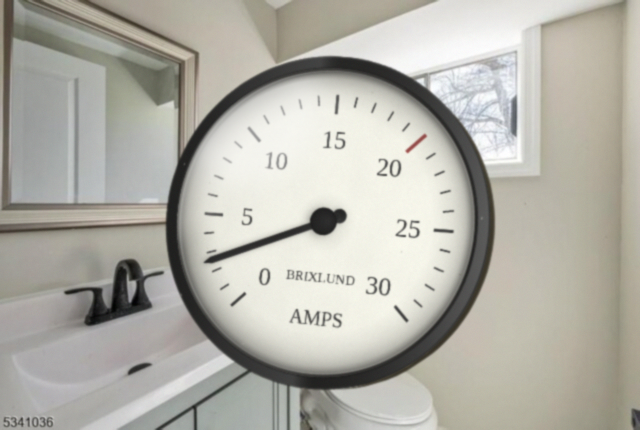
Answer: A 2.5
